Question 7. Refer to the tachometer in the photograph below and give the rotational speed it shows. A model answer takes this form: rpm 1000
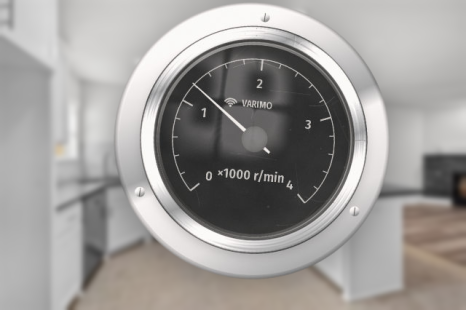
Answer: rpm 1200
